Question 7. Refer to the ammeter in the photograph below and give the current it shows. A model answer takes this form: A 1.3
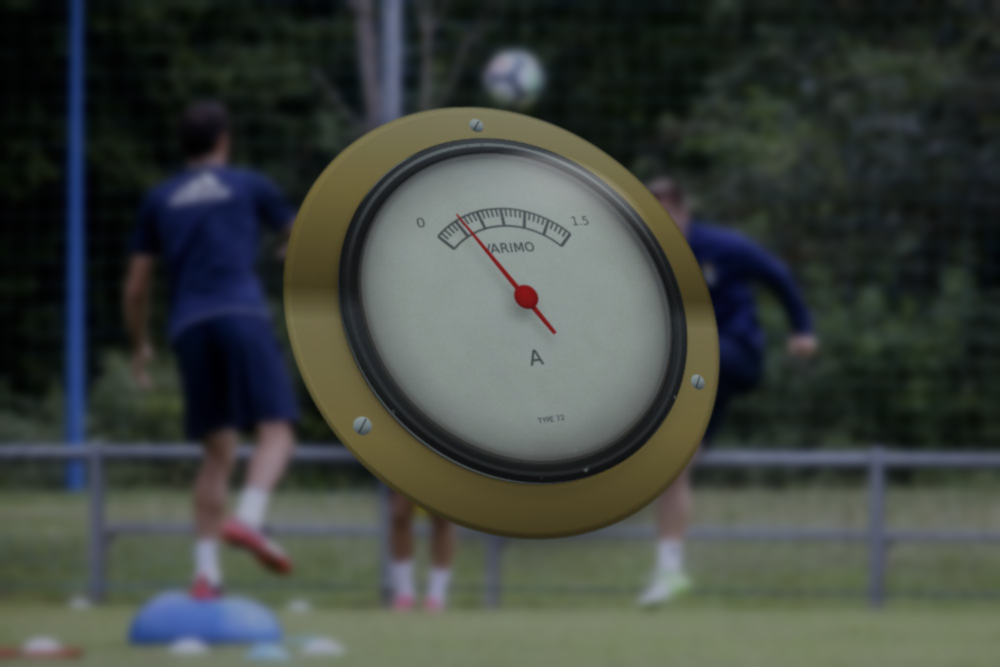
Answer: A 0.25
